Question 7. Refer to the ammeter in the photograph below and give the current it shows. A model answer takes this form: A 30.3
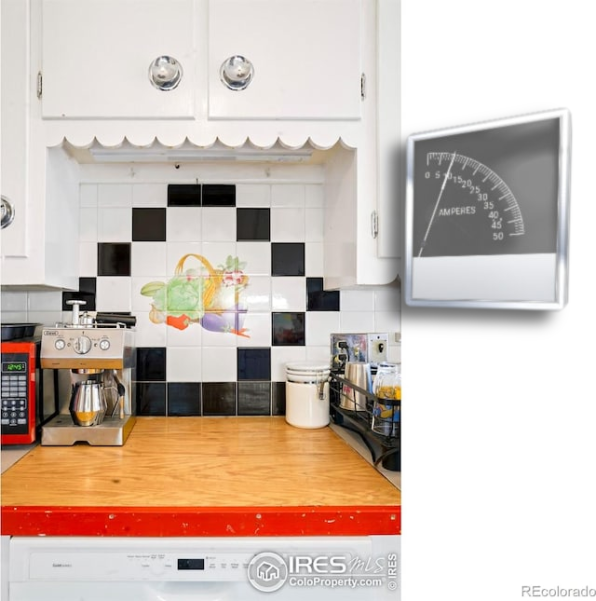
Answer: A 10
